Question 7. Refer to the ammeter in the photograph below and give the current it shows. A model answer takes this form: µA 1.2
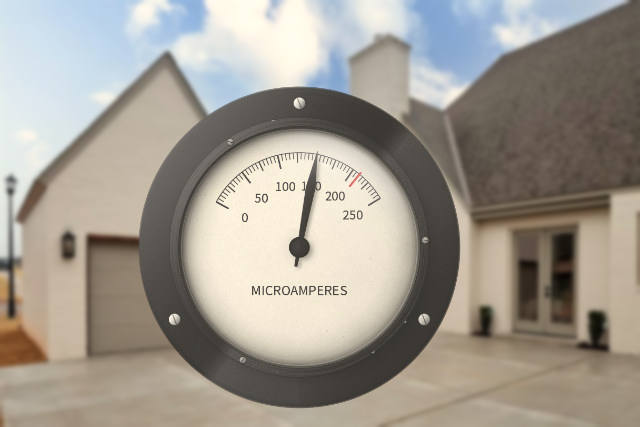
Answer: µA 150
